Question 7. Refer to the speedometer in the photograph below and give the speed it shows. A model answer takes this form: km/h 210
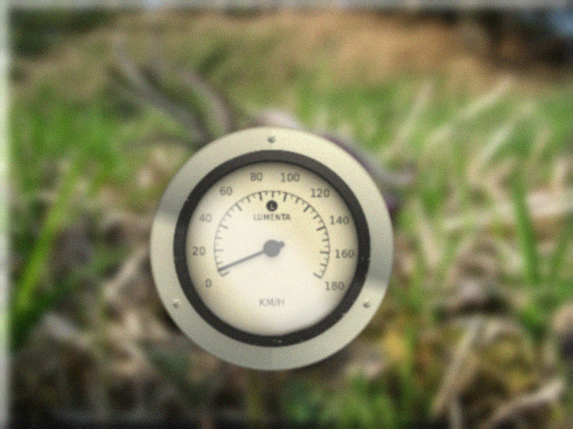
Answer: km/h 5
